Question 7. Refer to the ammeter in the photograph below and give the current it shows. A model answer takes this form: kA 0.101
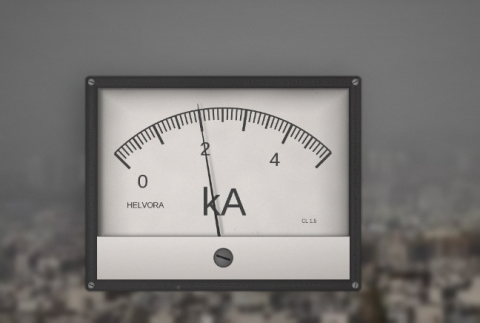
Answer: kA 2
